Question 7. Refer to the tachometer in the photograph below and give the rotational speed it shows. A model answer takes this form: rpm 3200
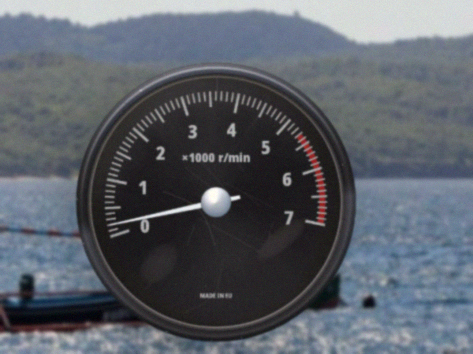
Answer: rpm 200
